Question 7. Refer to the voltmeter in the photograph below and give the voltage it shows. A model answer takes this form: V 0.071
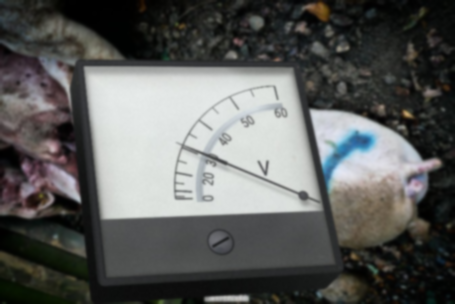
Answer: V 30
